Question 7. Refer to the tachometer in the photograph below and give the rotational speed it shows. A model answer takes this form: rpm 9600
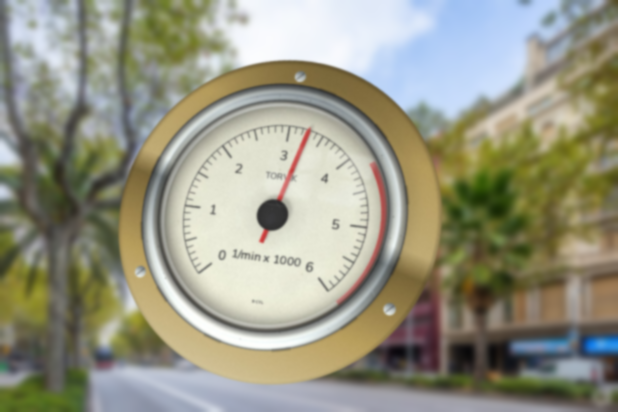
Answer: rpm 3300
